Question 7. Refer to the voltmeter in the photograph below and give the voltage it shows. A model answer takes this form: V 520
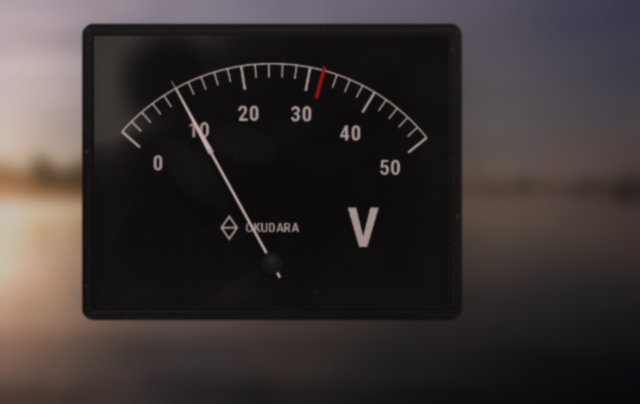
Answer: V 10
